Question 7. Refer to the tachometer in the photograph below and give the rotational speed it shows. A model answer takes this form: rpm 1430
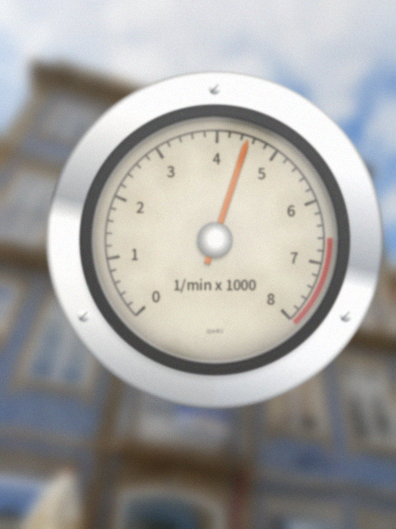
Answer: rpm 4500
